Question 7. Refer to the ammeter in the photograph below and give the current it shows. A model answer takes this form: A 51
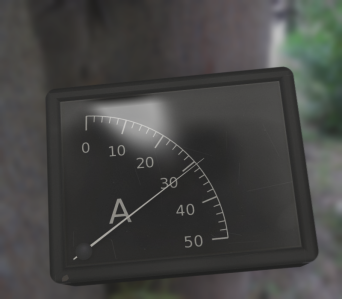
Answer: A 31
